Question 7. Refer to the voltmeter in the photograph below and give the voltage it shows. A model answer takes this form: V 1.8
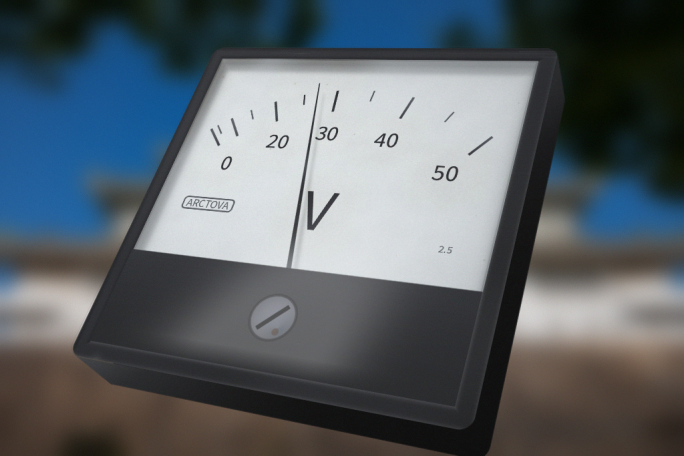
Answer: V 27.5
